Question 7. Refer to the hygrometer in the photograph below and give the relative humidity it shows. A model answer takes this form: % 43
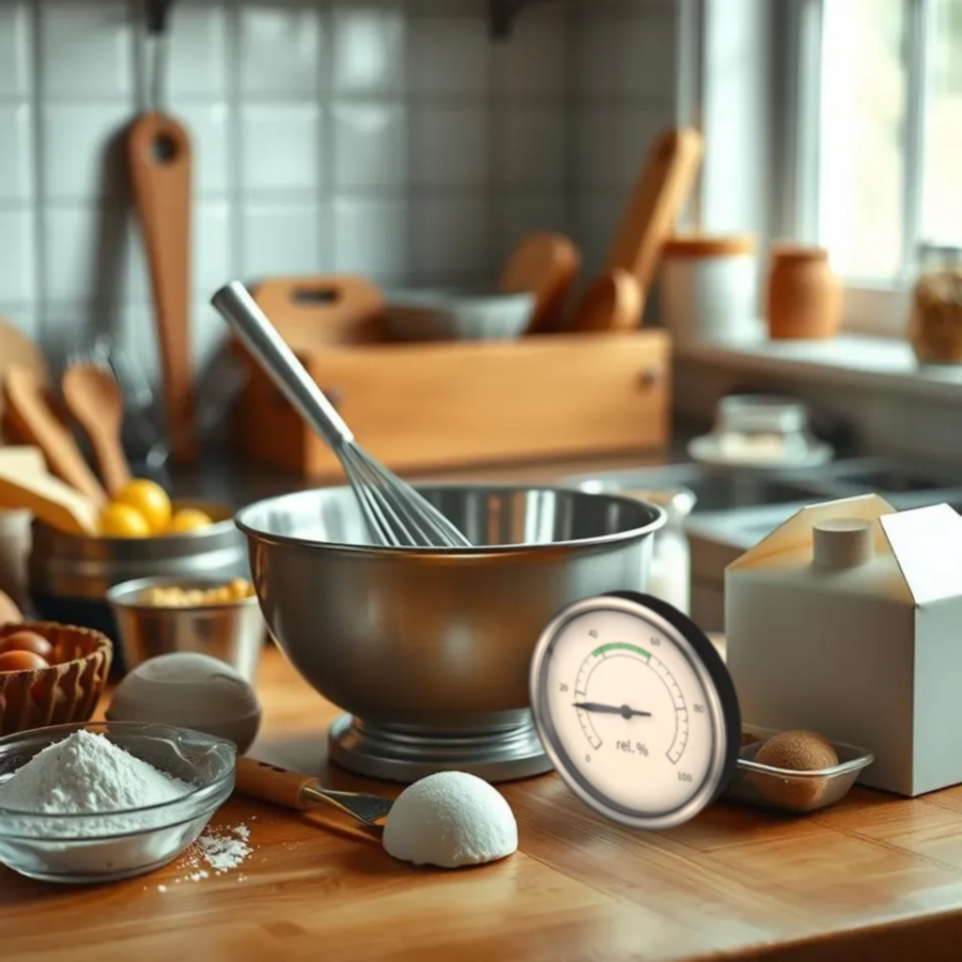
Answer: % 16
